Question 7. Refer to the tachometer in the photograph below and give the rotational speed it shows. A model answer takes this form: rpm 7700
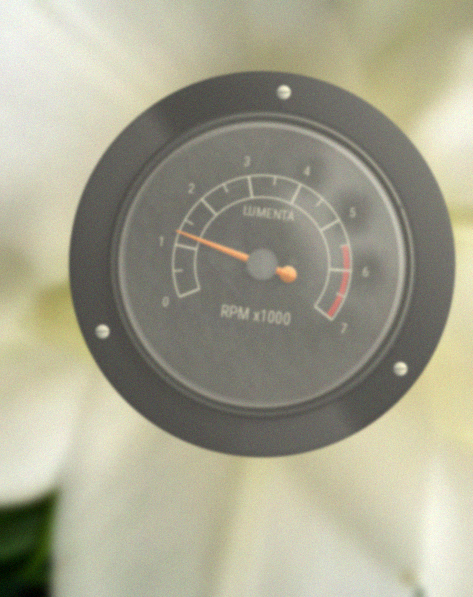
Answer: rpm 1250
